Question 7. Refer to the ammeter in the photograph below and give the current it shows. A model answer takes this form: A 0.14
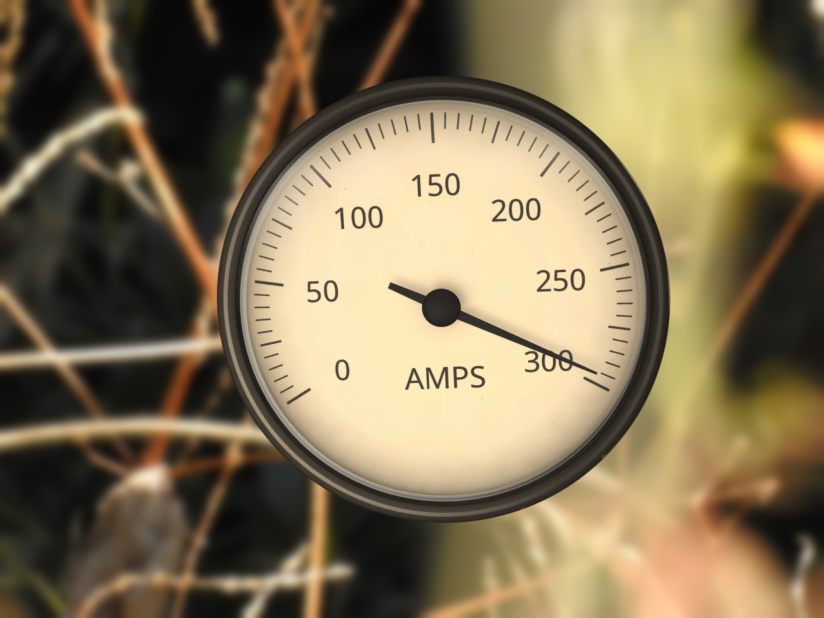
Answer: A 295
